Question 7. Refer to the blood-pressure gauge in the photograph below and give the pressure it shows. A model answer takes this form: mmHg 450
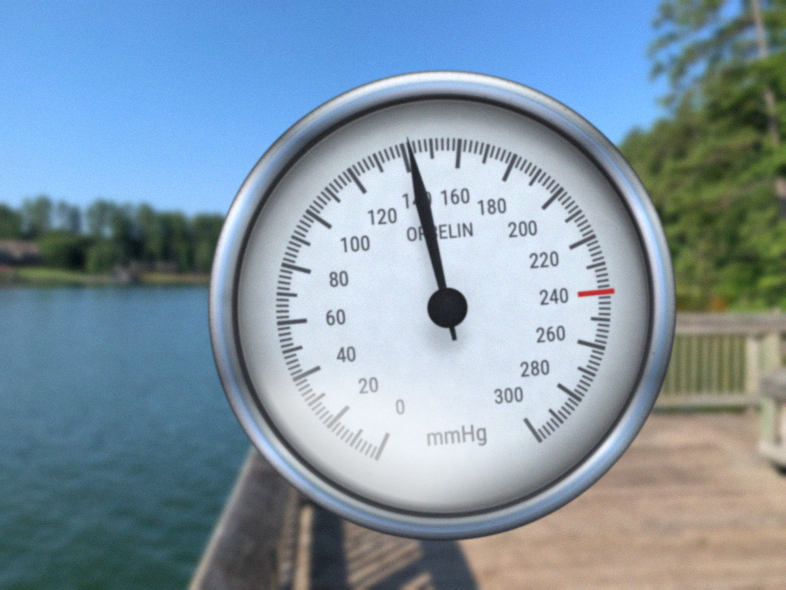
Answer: mmHg 142
